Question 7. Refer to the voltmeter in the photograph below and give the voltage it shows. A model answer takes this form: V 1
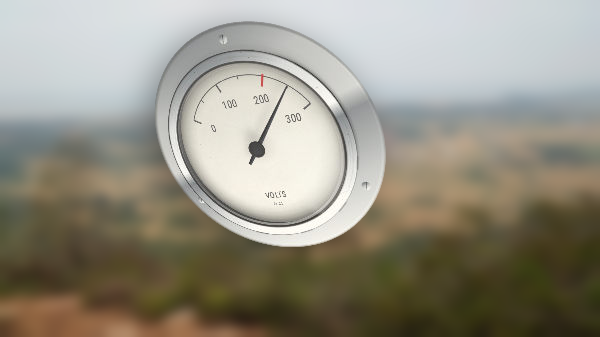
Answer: V 250
